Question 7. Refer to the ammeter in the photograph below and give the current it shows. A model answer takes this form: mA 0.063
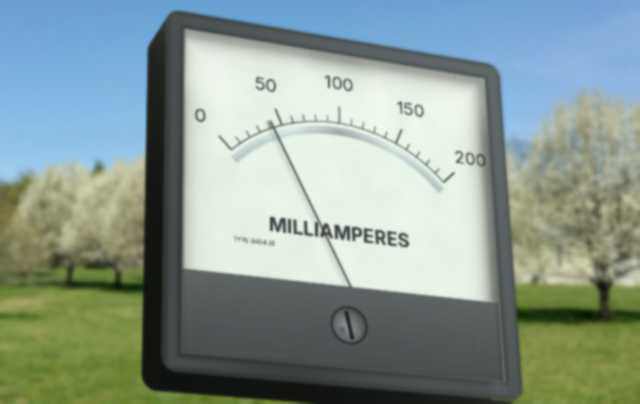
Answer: mA 40
